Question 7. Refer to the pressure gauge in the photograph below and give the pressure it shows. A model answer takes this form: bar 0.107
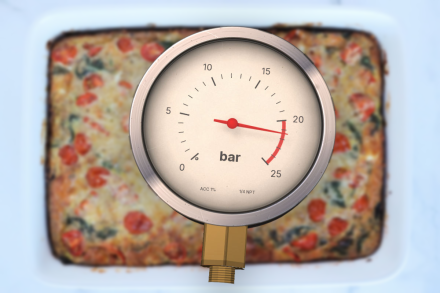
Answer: bar 21.5
